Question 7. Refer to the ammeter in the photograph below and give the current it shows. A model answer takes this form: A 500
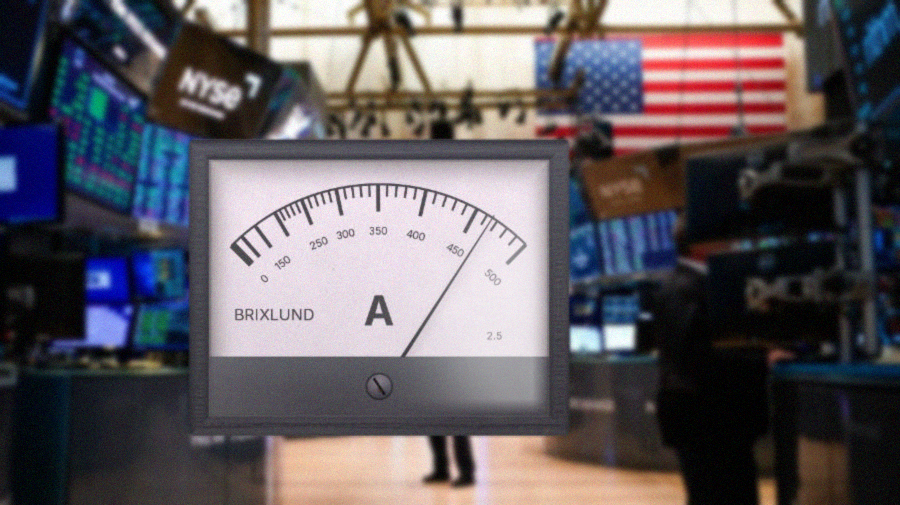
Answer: A 465
